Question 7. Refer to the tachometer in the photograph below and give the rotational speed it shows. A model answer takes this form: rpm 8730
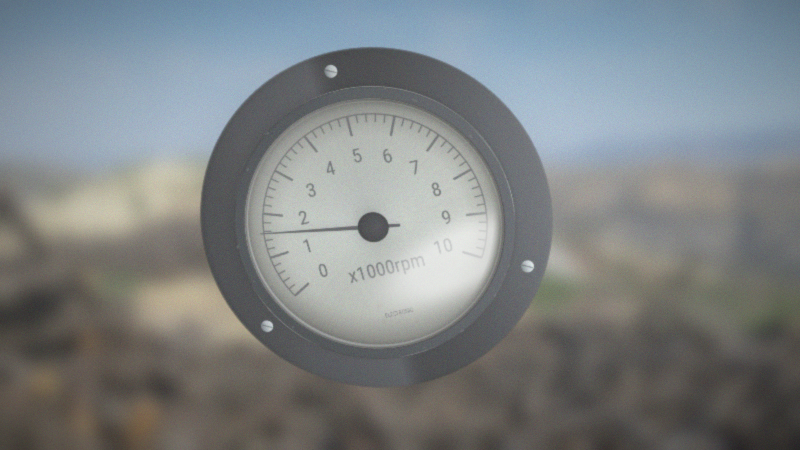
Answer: rpm 1600
